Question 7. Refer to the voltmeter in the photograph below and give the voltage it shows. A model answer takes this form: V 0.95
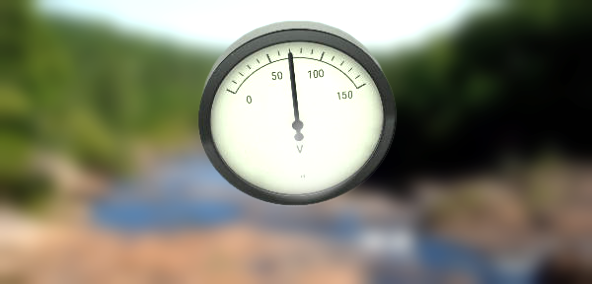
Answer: V 70
